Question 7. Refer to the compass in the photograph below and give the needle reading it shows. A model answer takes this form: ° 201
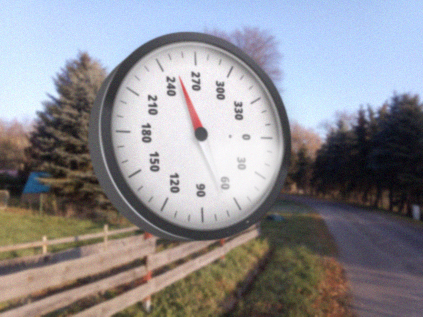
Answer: ° 250
